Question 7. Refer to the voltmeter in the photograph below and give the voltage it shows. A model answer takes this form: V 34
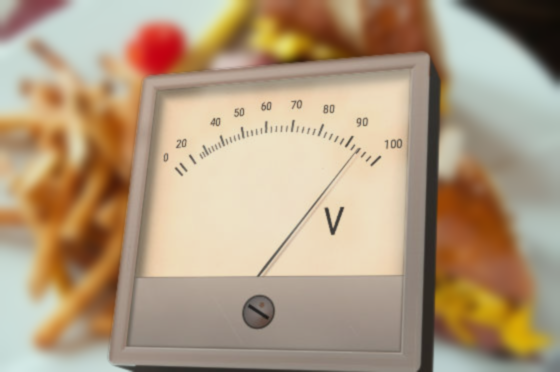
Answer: V 94
